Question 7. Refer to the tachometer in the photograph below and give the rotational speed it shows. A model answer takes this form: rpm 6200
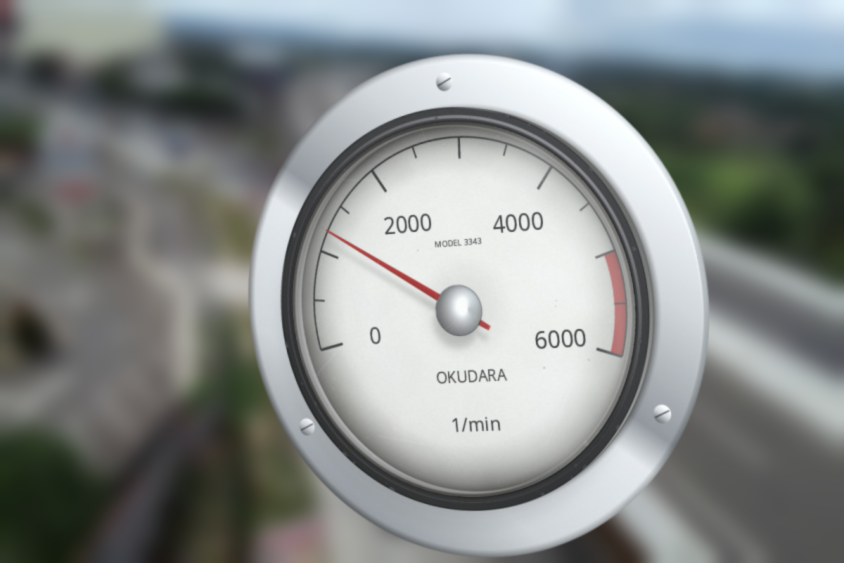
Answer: rpm 1250
